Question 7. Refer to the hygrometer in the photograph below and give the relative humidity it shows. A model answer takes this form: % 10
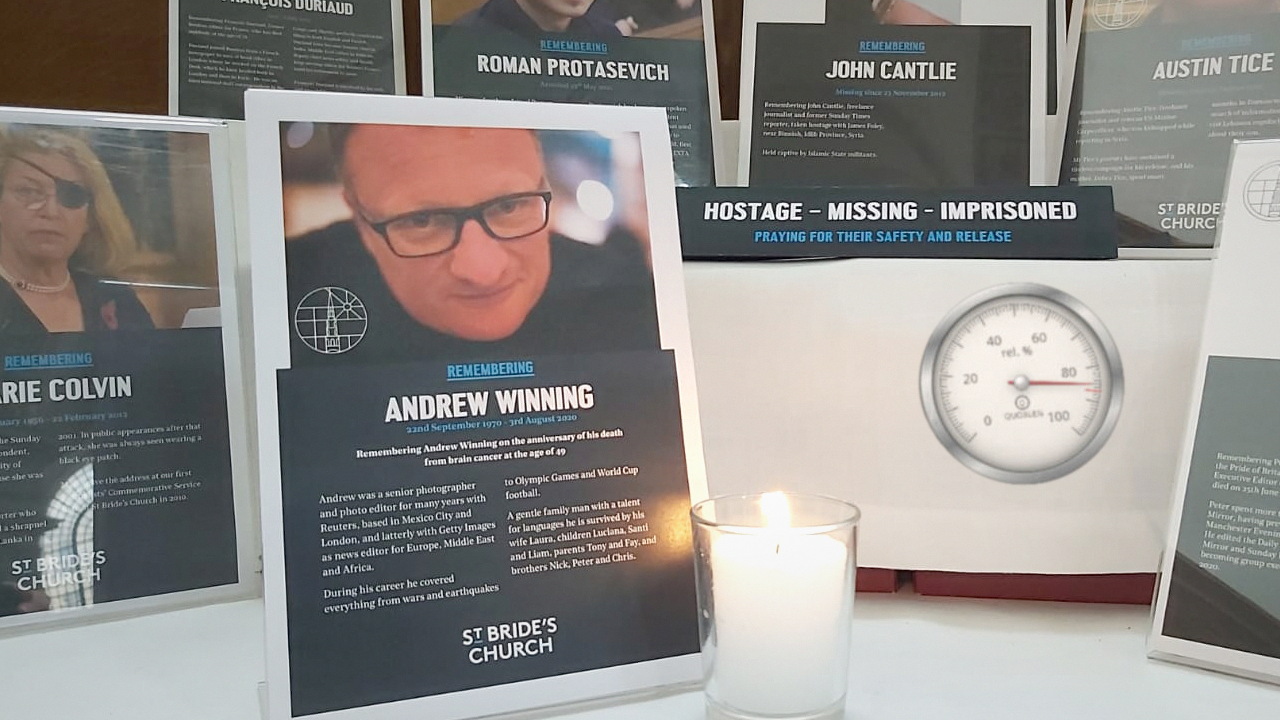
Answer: % 85
